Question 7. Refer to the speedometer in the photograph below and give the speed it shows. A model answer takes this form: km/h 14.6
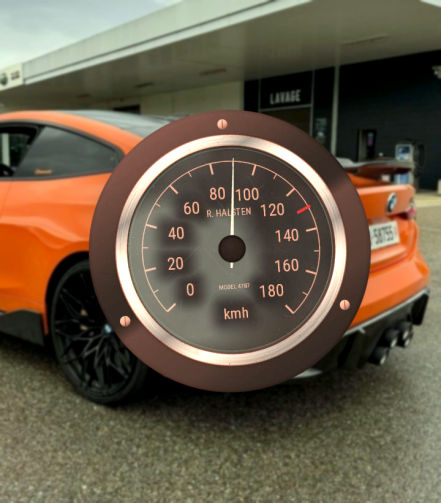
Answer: km/h 90
